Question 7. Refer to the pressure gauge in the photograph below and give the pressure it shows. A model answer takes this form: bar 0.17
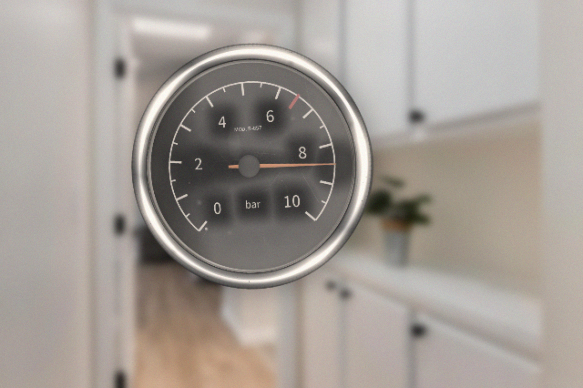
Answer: bar 8.5
